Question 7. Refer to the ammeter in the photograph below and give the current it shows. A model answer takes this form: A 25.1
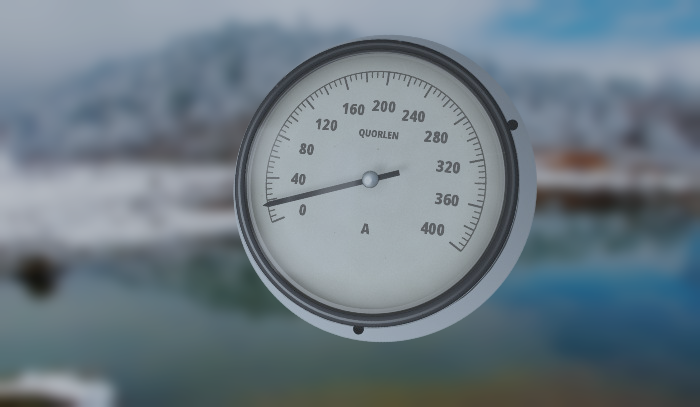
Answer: A 15
